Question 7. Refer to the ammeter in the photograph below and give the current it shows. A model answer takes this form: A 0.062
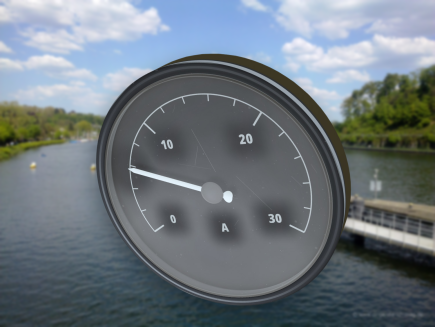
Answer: A 6
